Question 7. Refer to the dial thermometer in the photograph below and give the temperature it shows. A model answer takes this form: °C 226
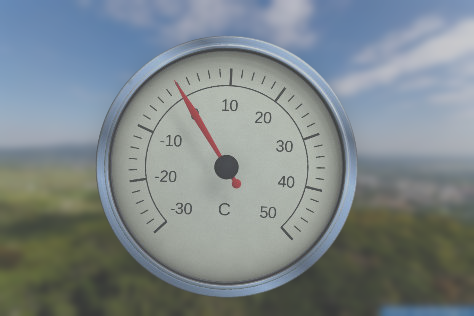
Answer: °C 0
